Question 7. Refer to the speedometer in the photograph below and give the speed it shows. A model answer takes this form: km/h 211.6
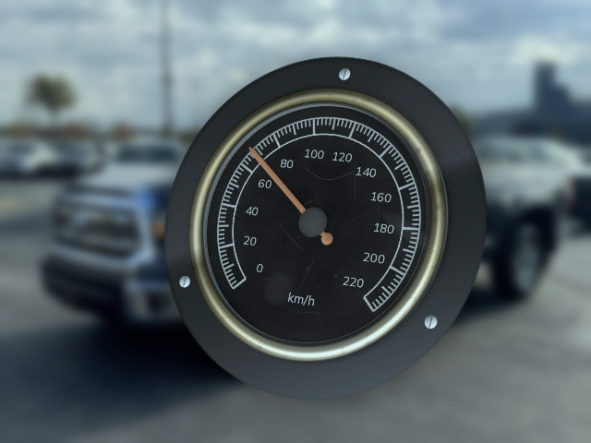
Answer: km/h 68
